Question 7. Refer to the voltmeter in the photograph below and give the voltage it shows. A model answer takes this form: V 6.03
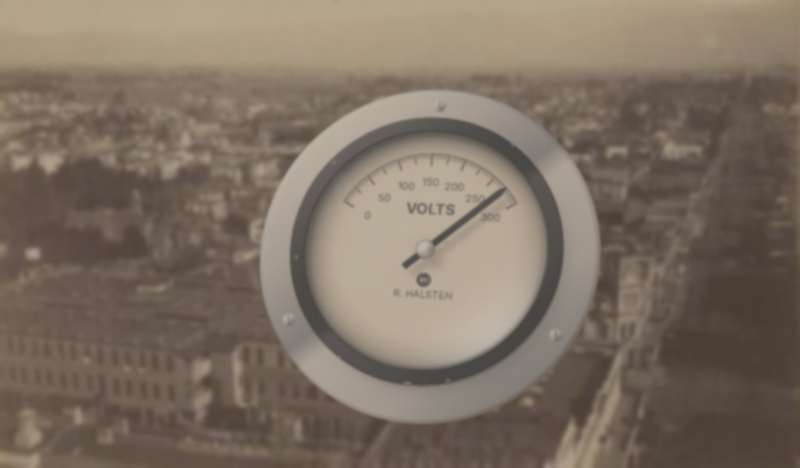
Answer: V 275
